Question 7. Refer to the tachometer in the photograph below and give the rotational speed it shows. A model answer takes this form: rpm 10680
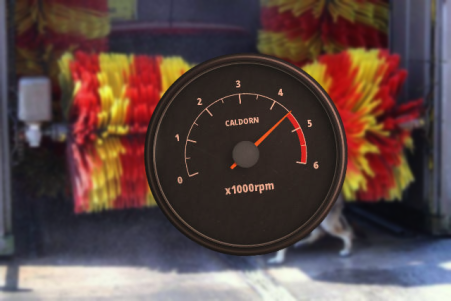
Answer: rpm 4500
